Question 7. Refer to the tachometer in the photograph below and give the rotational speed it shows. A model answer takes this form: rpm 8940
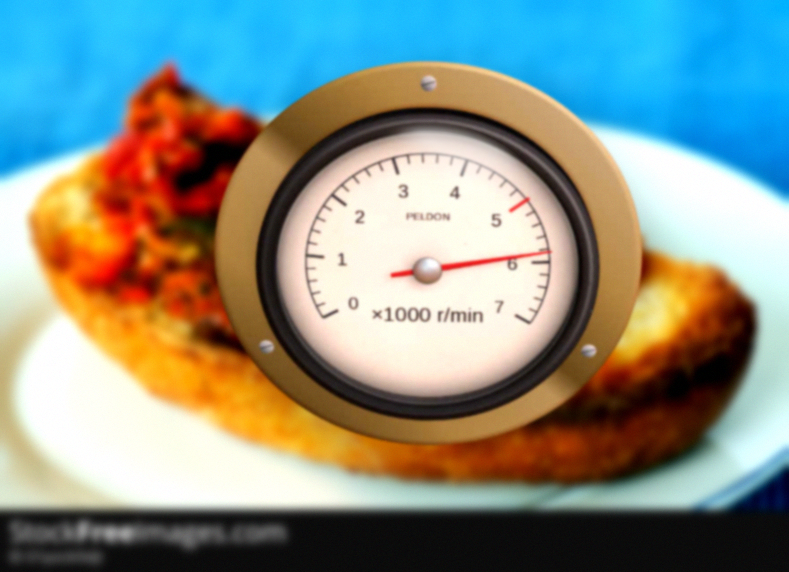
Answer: rpm 5800
